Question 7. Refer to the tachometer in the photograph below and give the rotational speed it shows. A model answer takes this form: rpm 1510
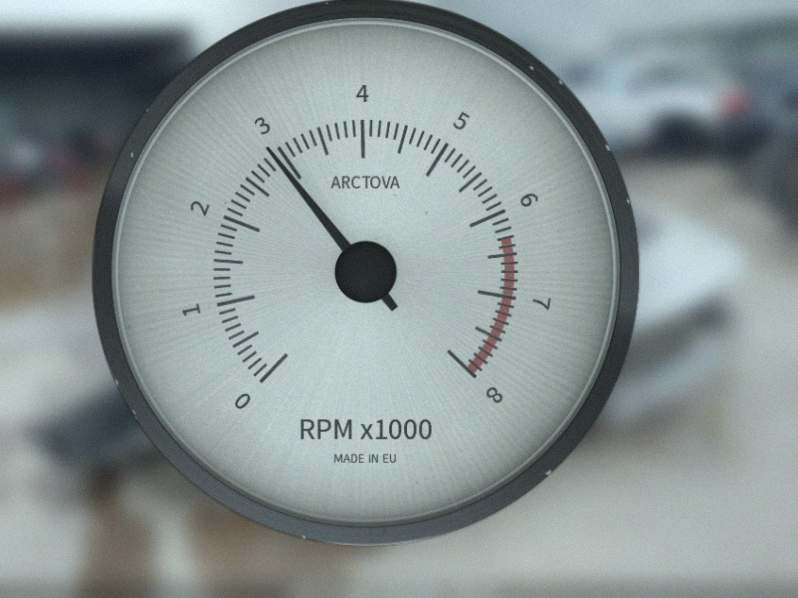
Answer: rpm 2900
